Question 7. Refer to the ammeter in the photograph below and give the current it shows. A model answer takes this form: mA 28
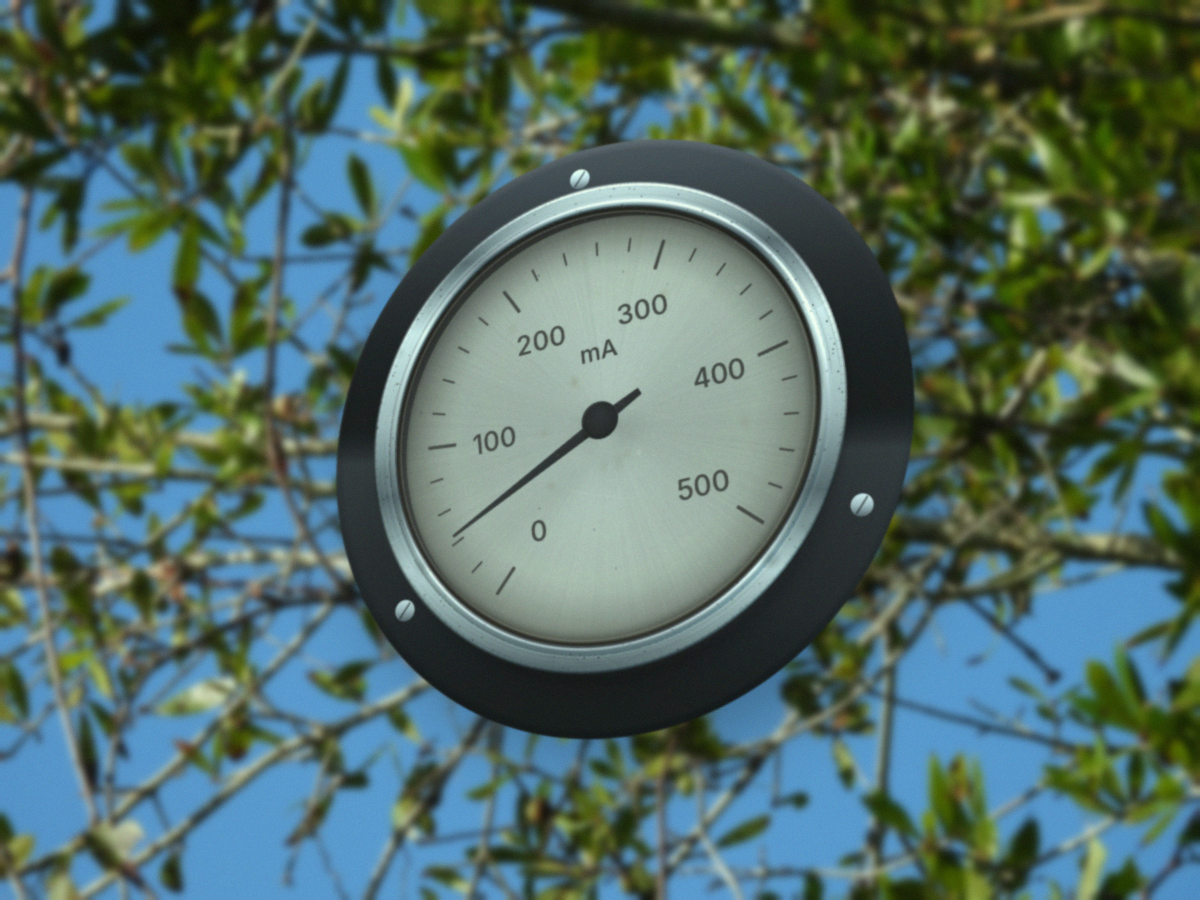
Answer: mA 40
